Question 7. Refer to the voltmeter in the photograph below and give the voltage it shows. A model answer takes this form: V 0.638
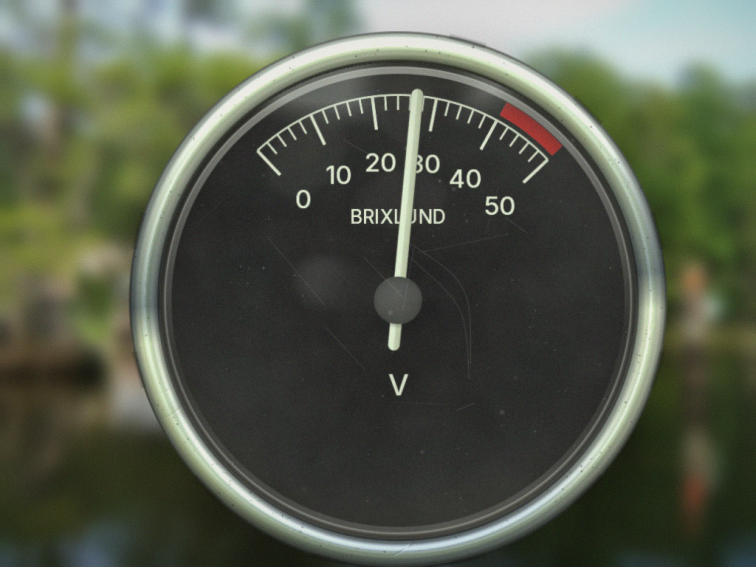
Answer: V 27
